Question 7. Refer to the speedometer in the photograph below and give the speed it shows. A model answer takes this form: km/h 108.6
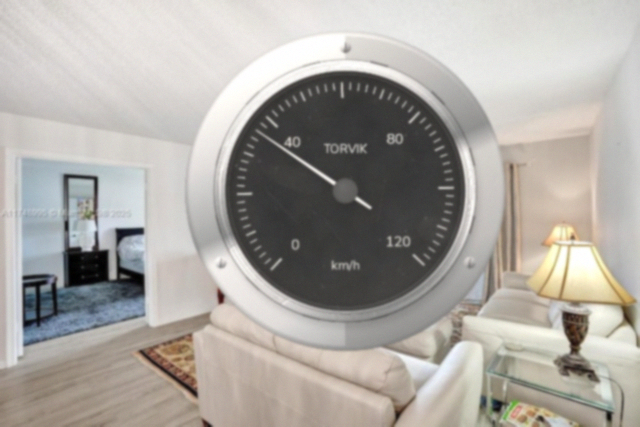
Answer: km/h 36
